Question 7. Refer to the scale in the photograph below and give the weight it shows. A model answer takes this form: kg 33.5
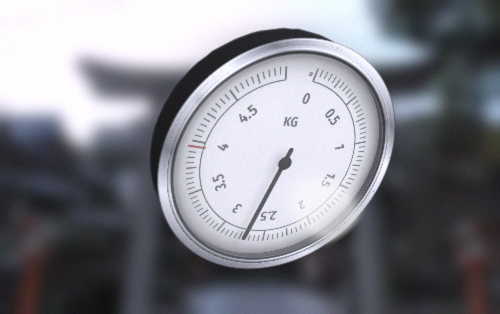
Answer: kg 2.75
